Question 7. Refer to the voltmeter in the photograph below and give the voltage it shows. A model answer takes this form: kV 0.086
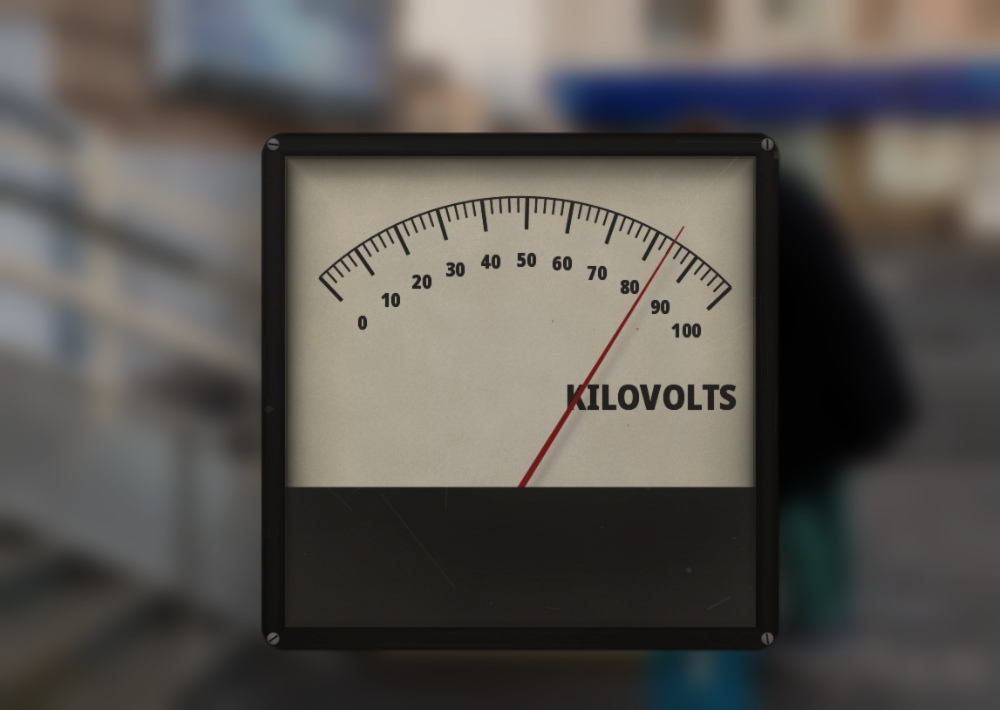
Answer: kV 84
